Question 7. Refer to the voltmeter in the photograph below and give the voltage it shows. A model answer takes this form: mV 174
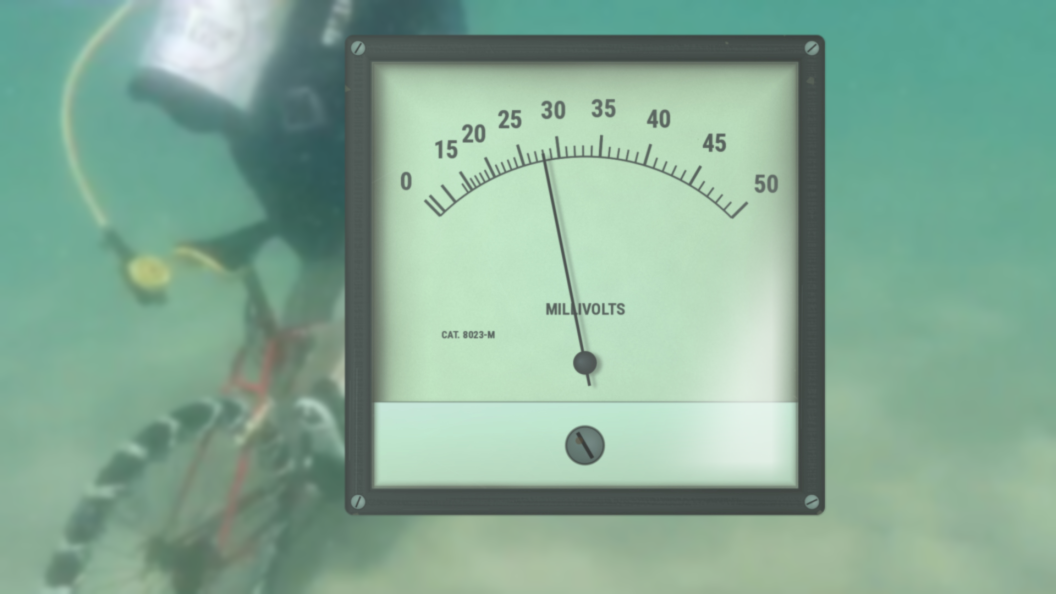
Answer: mV 28
